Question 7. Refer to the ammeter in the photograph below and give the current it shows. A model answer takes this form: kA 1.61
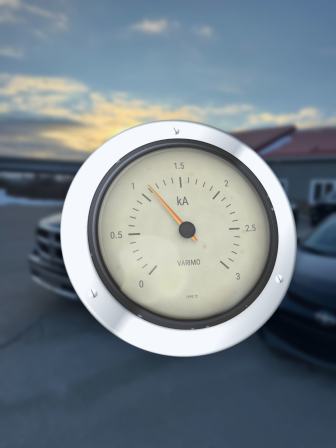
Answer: kA 1.1
